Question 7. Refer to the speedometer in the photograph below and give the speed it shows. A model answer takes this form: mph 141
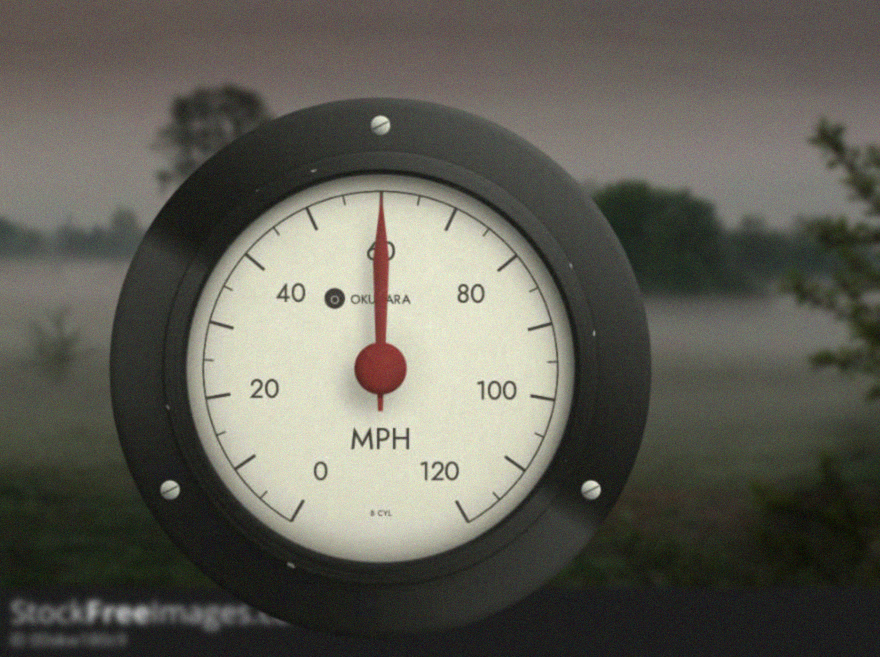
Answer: mph 60
